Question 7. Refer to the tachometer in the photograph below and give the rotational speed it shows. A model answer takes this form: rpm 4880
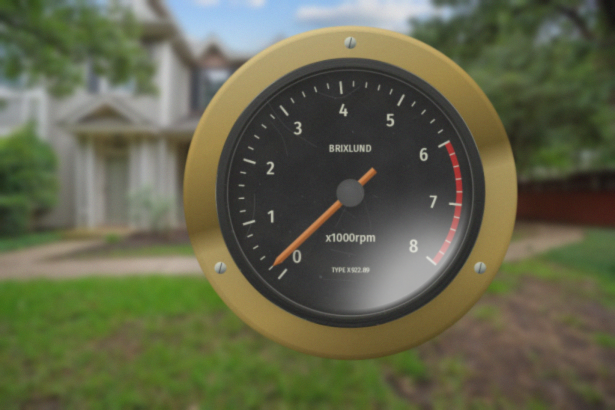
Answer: rpm 200
